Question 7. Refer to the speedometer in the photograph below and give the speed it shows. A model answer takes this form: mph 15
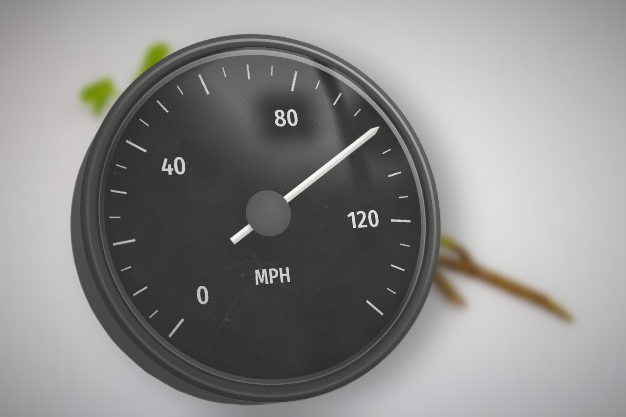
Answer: mph 100
